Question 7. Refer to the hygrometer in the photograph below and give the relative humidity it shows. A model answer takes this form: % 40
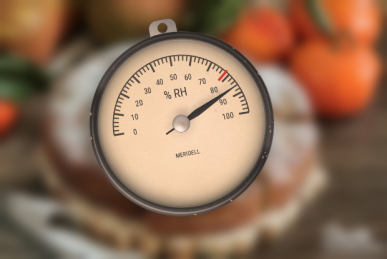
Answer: % 86
